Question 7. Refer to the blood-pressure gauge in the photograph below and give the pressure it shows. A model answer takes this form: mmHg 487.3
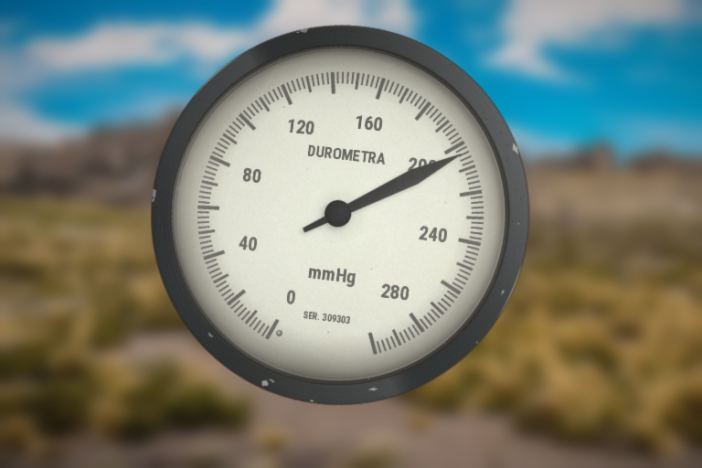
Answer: mmHg 204
